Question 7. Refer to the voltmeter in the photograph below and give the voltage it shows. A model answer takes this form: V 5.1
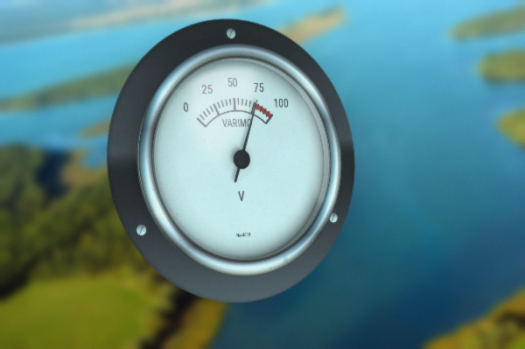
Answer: V 75
